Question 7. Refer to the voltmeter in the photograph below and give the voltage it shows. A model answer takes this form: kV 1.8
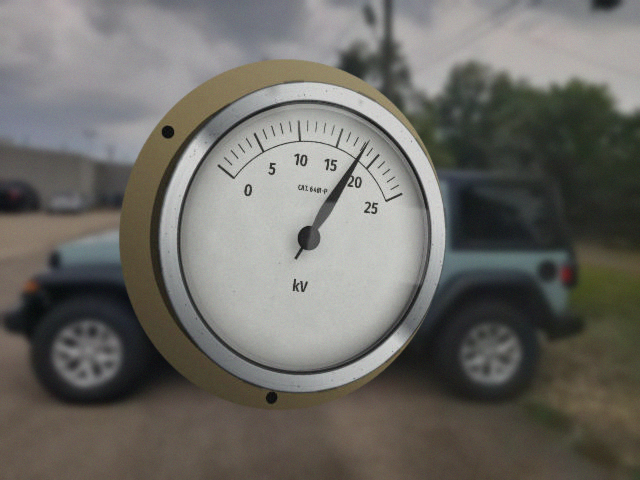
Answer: kV 18
